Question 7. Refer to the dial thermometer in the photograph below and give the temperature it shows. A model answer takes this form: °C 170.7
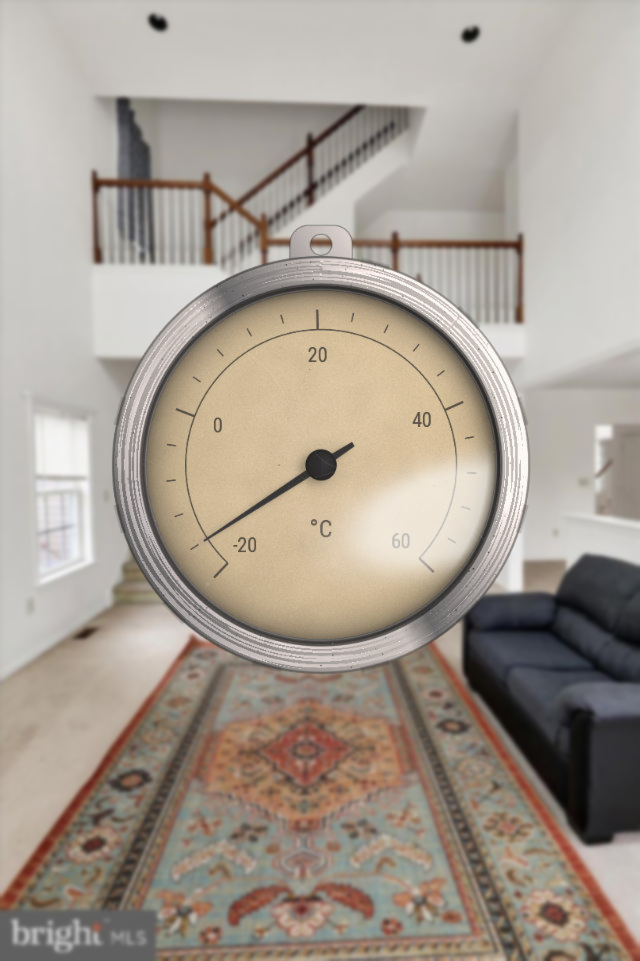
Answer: °C -16
